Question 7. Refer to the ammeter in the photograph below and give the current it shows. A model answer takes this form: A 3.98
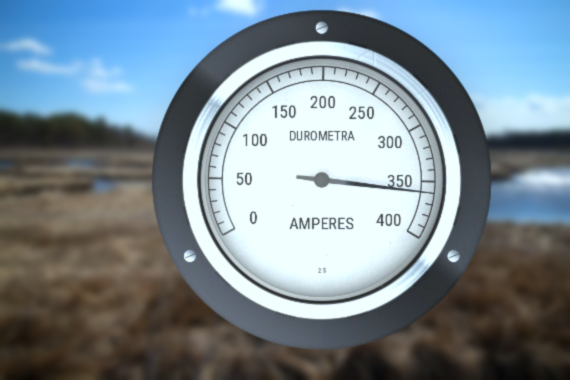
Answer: A 360
